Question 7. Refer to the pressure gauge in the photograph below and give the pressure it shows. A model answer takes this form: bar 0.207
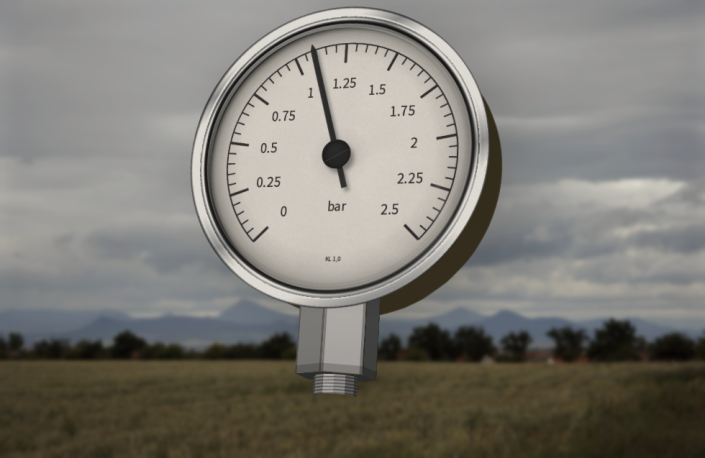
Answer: bar 1.1
